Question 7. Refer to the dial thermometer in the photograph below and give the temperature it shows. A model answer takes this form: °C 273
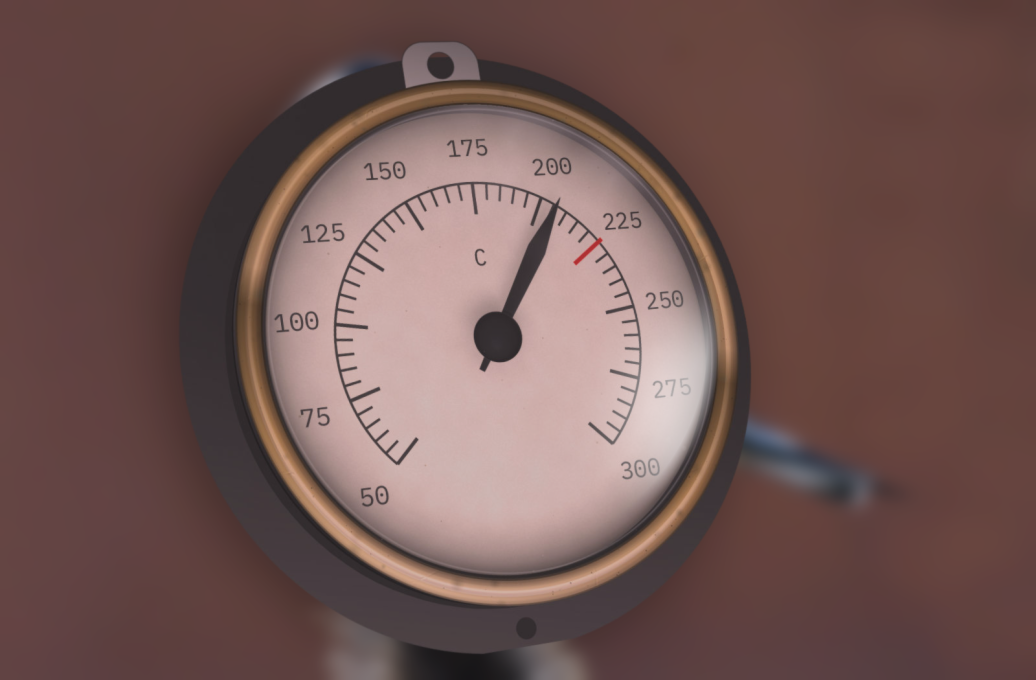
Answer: °C 205
